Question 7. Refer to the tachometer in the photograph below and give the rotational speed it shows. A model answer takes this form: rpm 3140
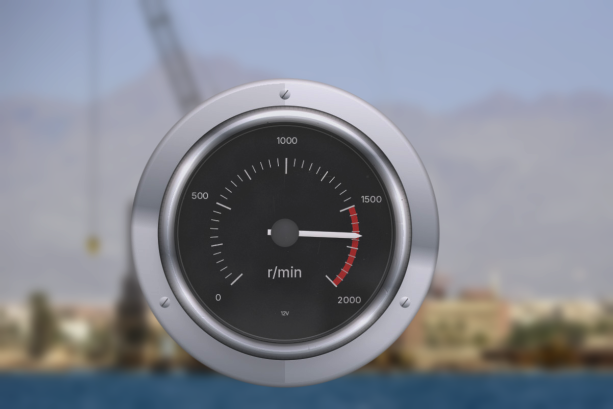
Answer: rpm 1675
